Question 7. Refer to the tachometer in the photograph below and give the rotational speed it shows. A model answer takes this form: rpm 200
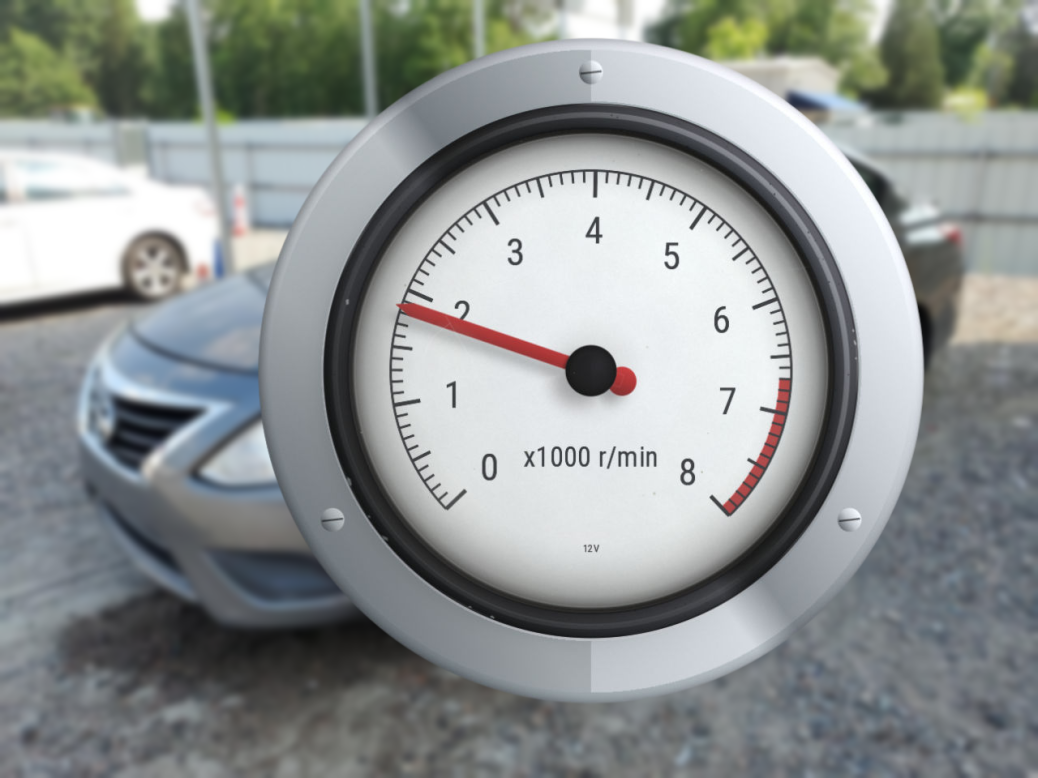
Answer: rpm 1850
